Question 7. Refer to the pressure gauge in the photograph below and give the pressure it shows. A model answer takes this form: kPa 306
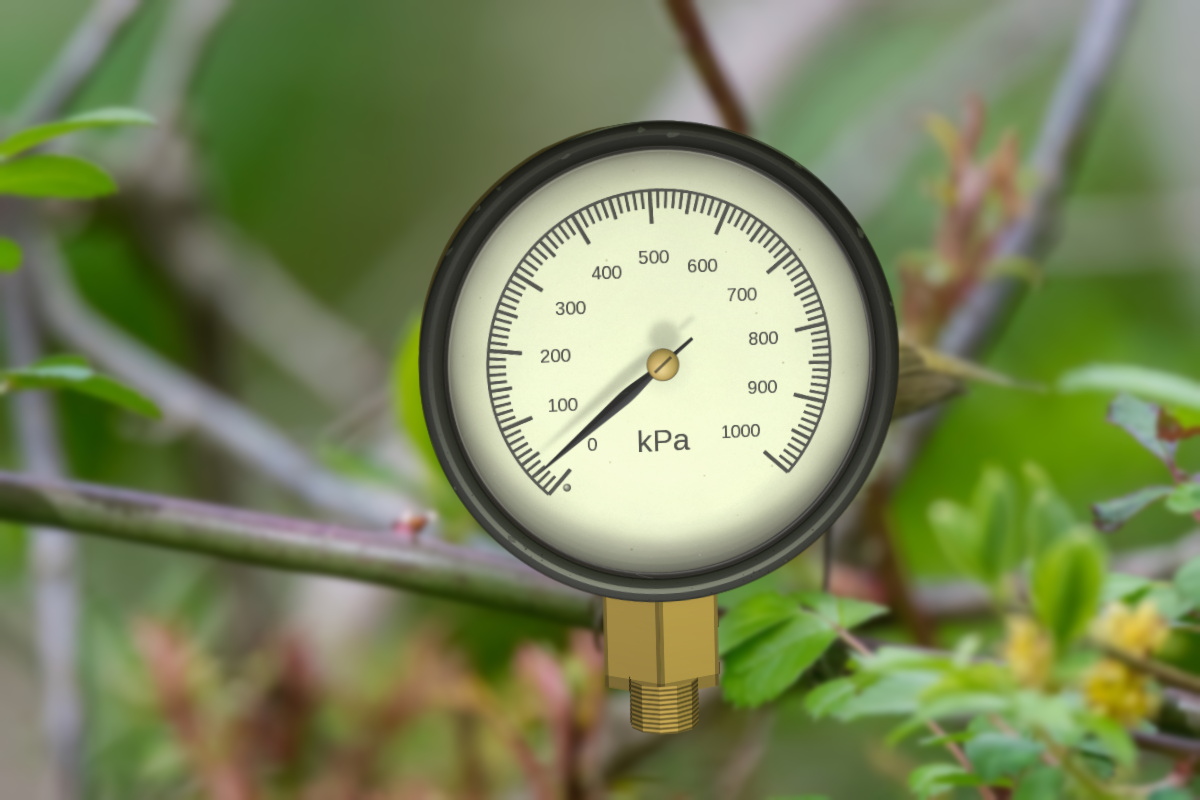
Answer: kPa 30
